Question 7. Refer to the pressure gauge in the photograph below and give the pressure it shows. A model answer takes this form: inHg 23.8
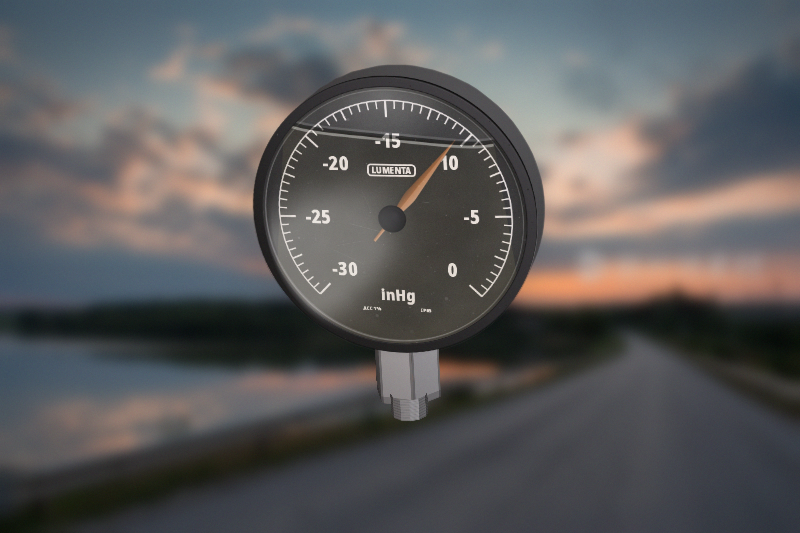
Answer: inHg -10.5
